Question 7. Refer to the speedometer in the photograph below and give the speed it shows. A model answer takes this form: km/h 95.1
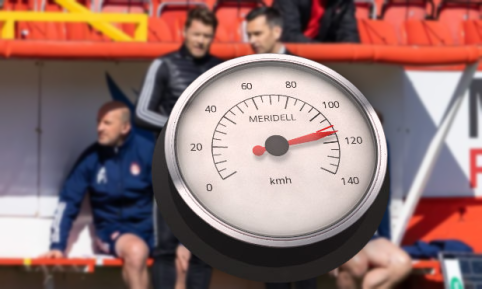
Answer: km/h 115
